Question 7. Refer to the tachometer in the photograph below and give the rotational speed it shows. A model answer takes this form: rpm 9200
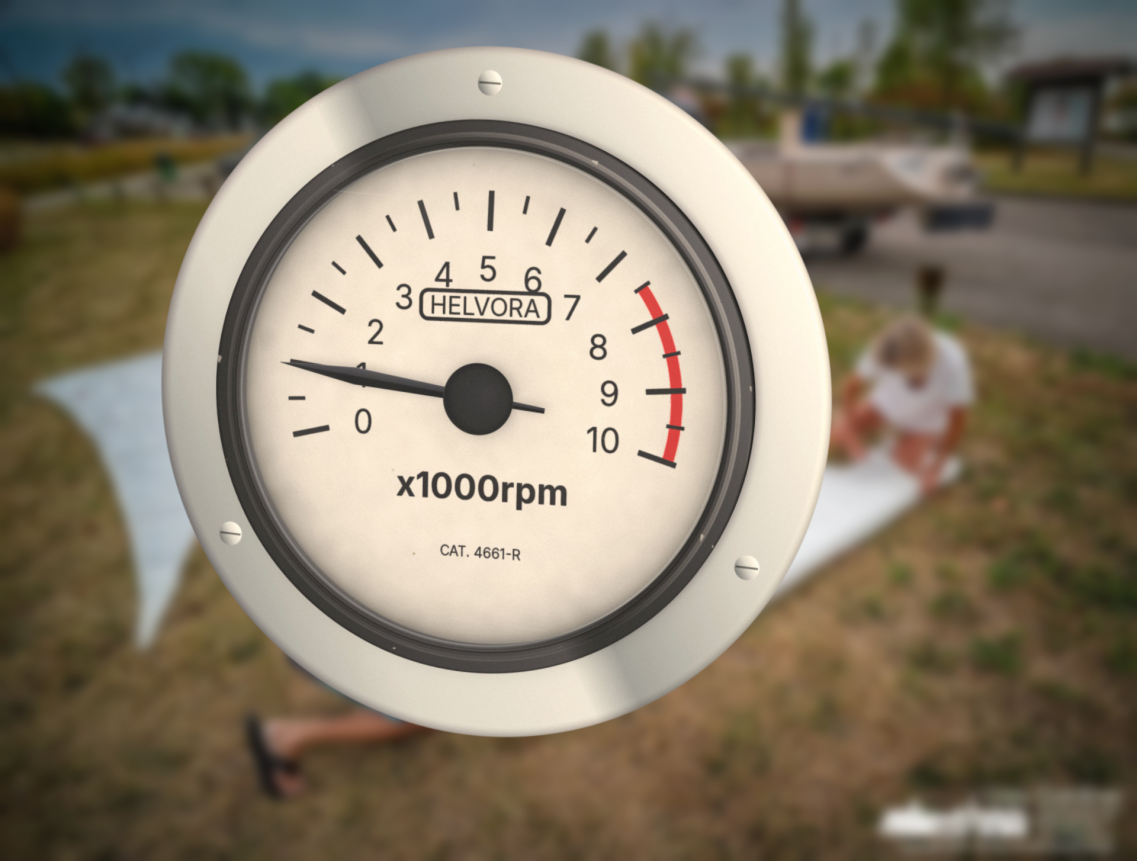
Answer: rpm 1000
